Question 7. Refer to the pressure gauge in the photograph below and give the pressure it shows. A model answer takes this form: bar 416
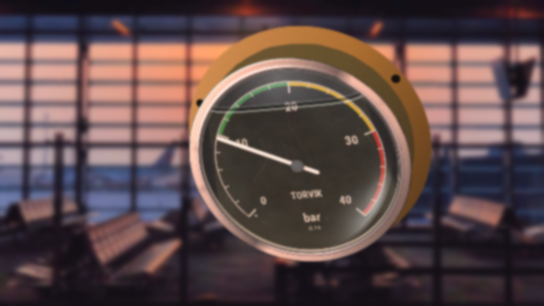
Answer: bar 10
